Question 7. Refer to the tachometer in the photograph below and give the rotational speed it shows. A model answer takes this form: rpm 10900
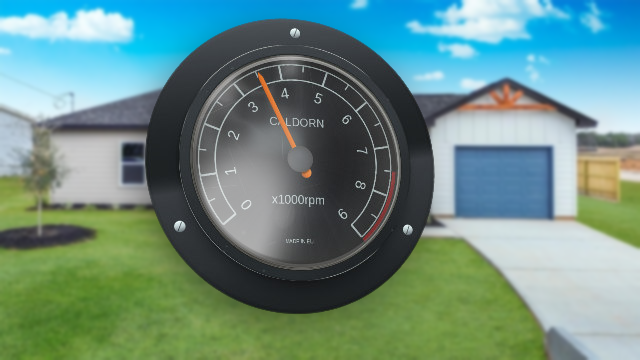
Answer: rpm 3500
